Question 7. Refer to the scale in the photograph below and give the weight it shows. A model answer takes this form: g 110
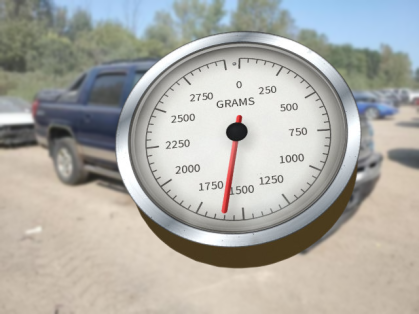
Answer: g 1600
